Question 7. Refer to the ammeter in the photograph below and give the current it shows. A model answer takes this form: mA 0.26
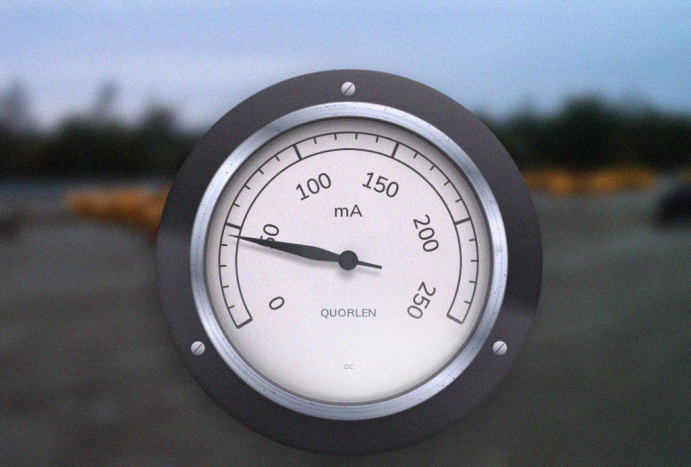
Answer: mA 45
